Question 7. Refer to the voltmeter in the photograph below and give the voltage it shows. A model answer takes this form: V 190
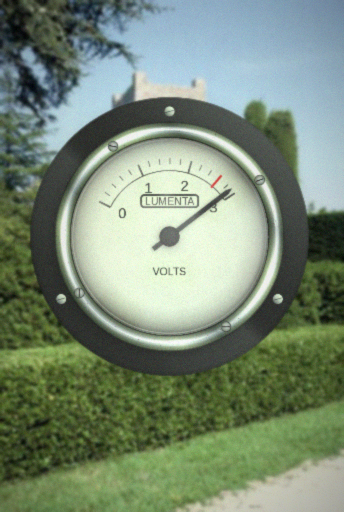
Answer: V 2.9
